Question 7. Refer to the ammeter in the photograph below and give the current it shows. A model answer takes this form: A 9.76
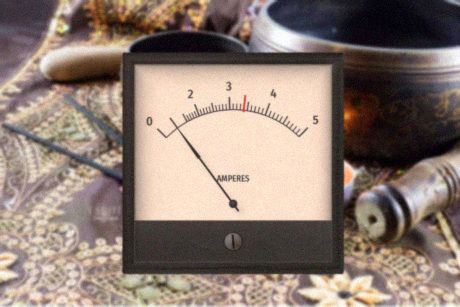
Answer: A 1
